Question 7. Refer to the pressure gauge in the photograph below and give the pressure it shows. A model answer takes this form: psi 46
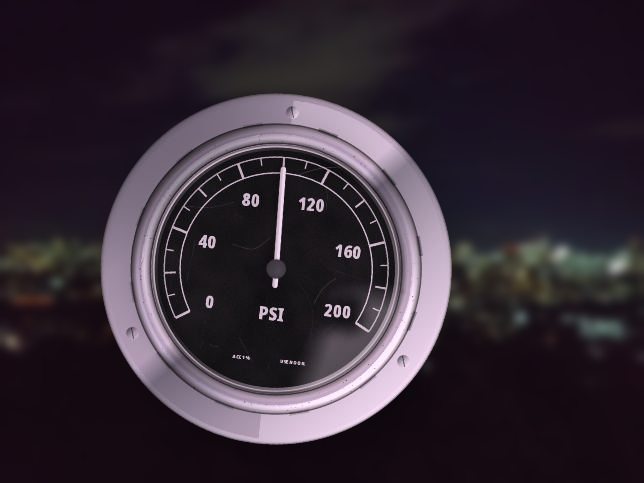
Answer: psi 100
